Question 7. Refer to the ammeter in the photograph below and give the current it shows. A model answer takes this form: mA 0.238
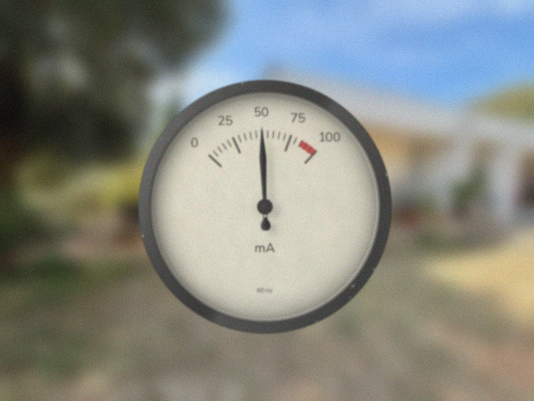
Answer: mA 50
